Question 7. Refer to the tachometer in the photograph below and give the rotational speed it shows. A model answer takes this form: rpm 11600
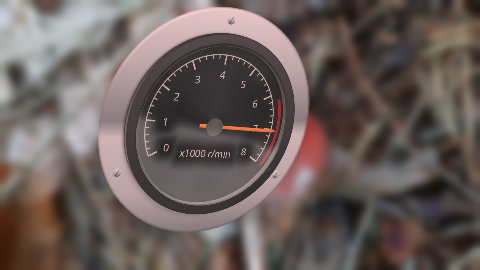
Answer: rpm 7000
